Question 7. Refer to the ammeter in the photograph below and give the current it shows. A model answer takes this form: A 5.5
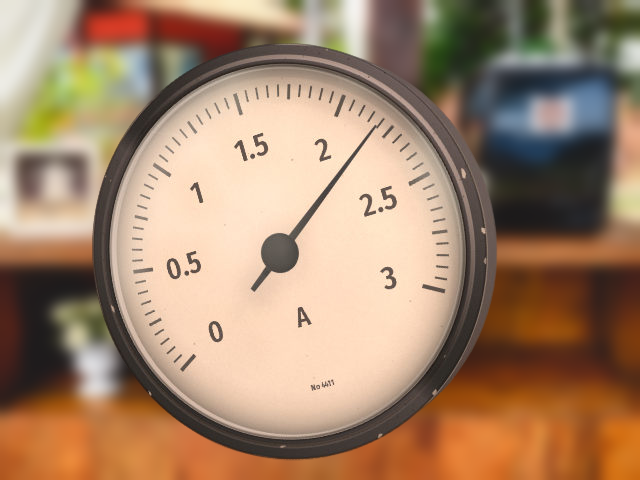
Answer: A 2.2
